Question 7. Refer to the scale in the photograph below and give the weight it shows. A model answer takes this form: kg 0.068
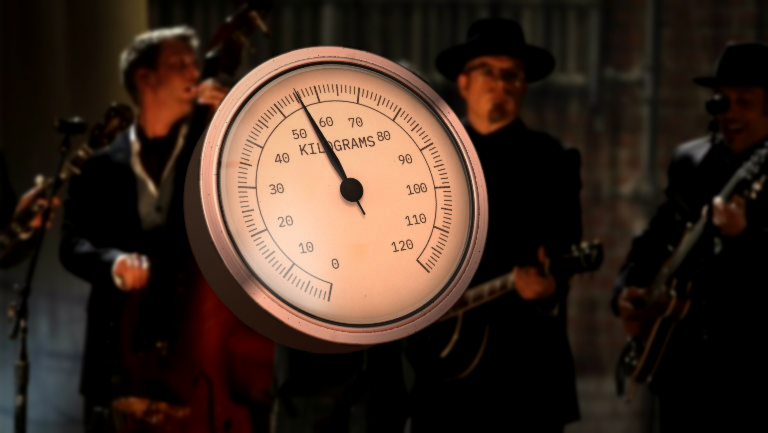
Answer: kg 55
